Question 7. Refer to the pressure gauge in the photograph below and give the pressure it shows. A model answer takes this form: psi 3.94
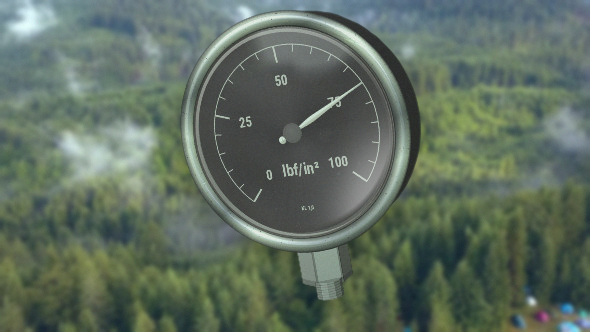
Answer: psi 75
